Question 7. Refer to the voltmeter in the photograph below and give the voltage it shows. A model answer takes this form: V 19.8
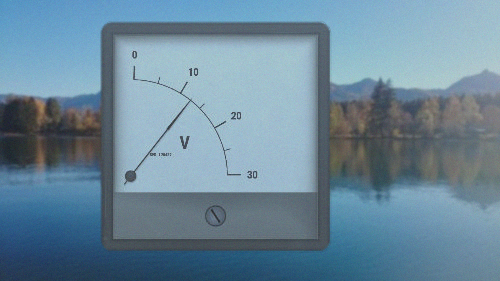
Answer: V 12.5
